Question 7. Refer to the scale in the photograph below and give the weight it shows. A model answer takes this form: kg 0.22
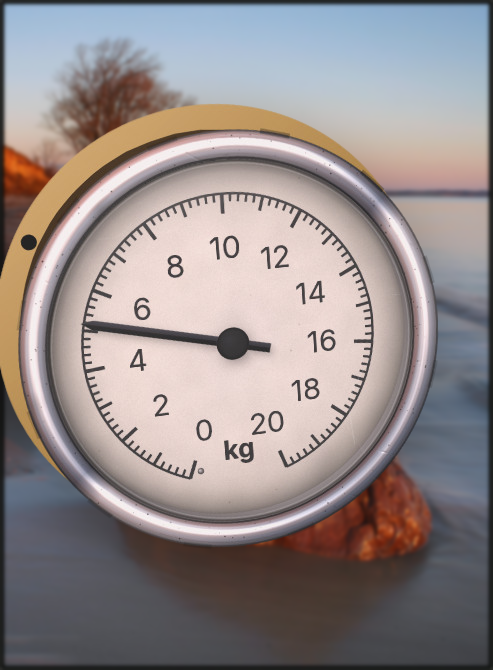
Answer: kg 5.2
